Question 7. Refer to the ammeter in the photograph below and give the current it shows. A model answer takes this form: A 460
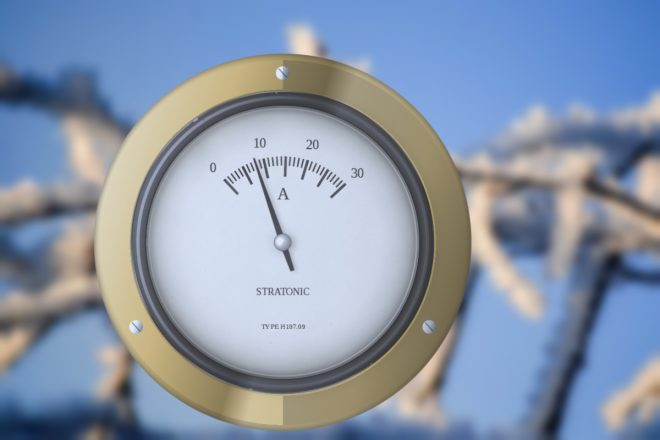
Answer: A 8
